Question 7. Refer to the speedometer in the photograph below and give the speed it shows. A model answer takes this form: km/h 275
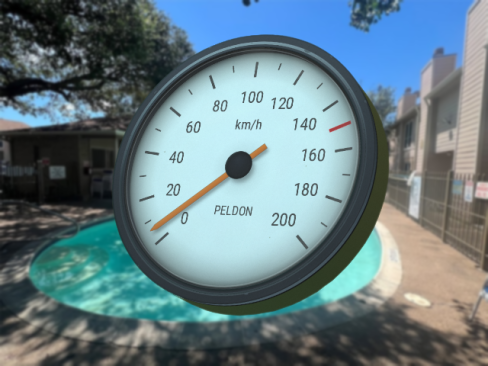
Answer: km/h 5
